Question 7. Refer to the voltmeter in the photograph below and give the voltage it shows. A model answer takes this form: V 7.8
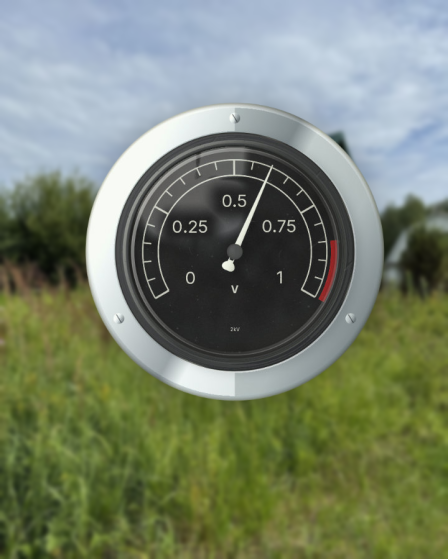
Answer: V 0.6
